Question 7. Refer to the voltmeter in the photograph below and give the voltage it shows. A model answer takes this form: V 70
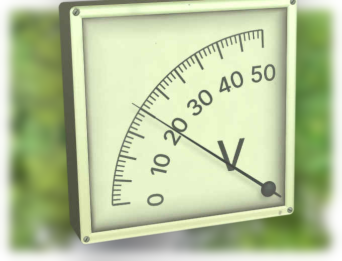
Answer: V 20
